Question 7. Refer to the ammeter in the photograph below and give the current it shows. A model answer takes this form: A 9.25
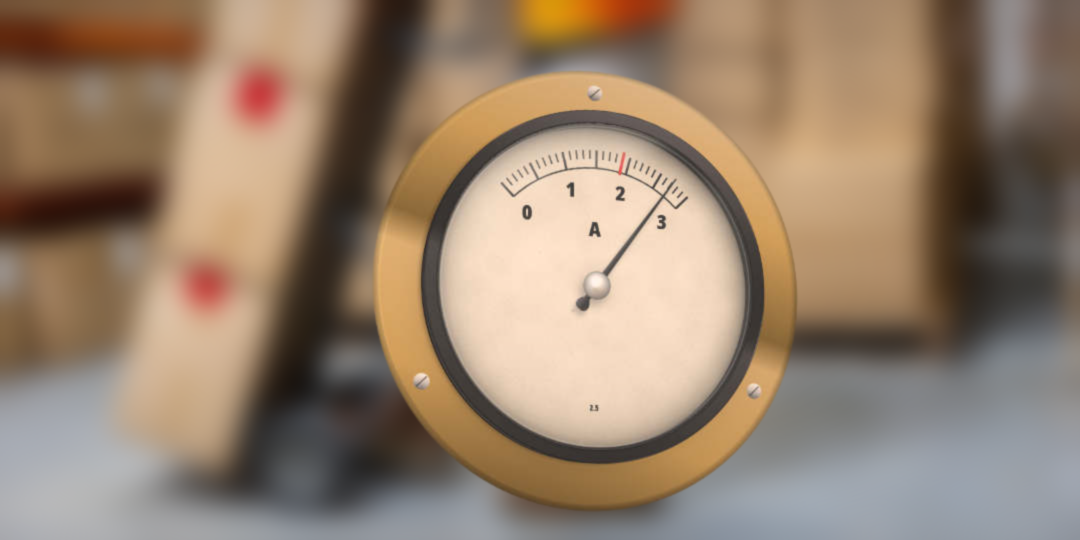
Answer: A 2.7
